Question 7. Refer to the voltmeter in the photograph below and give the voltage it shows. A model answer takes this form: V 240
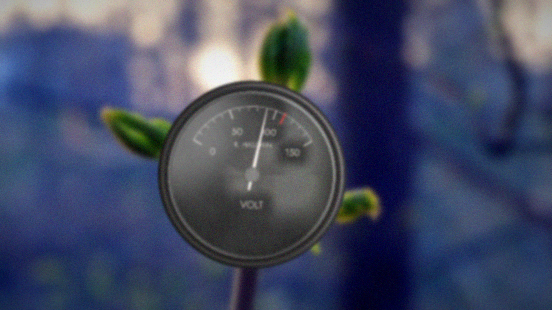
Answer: V 90
